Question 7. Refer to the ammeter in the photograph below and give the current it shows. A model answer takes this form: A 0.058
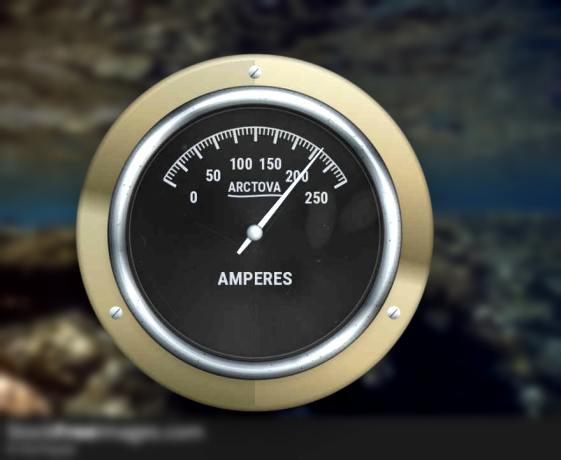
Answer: A 205
